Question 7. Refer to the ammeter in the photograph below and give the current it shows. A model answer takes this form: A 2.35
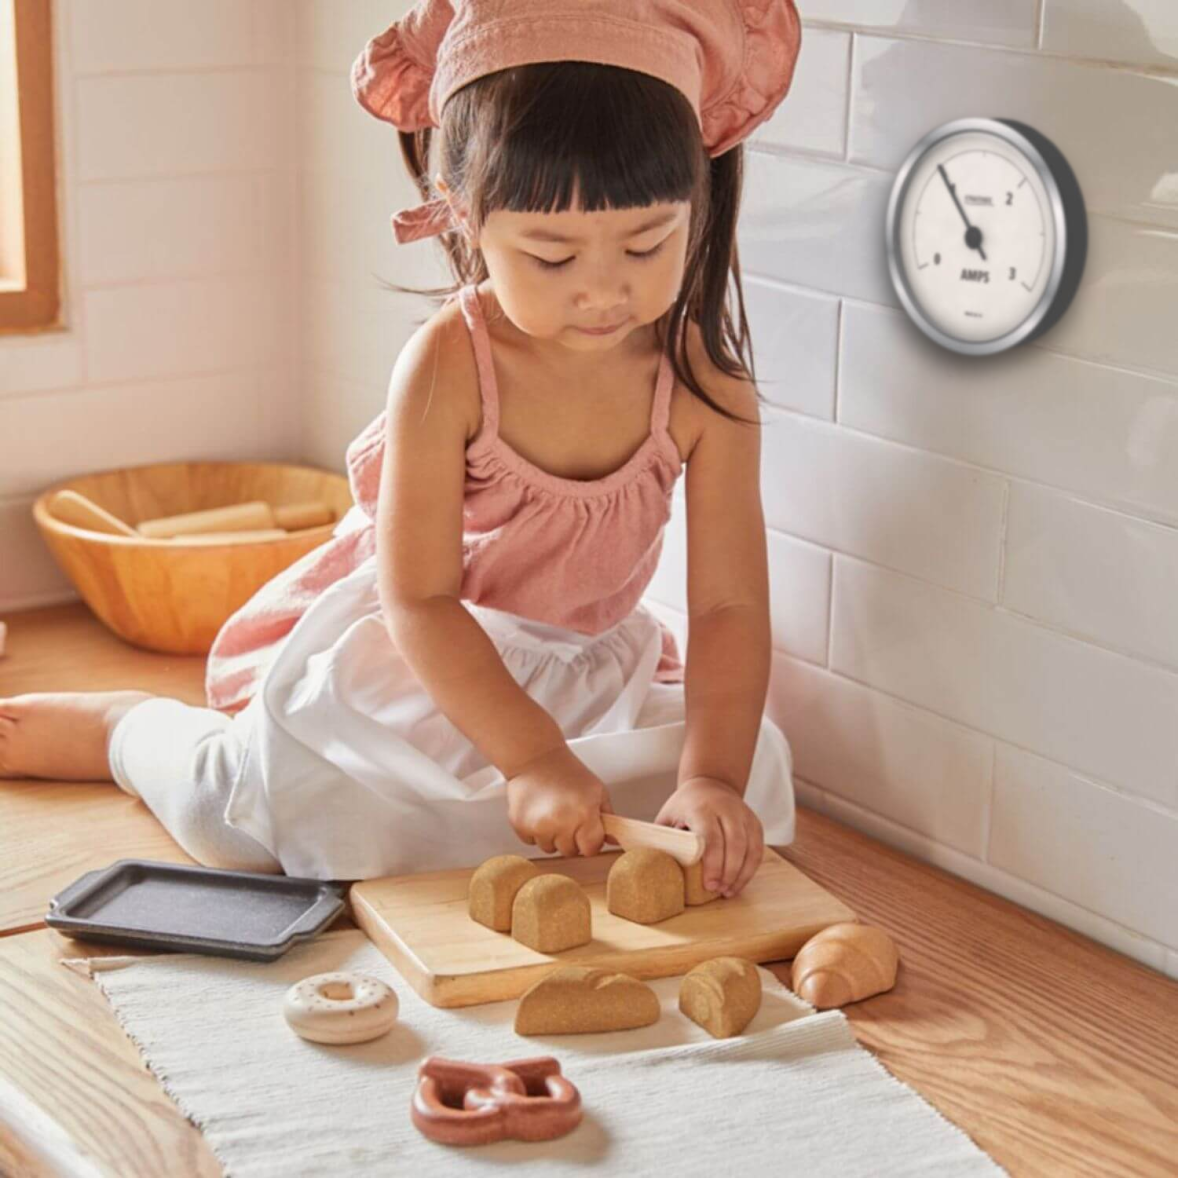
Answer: A 1
